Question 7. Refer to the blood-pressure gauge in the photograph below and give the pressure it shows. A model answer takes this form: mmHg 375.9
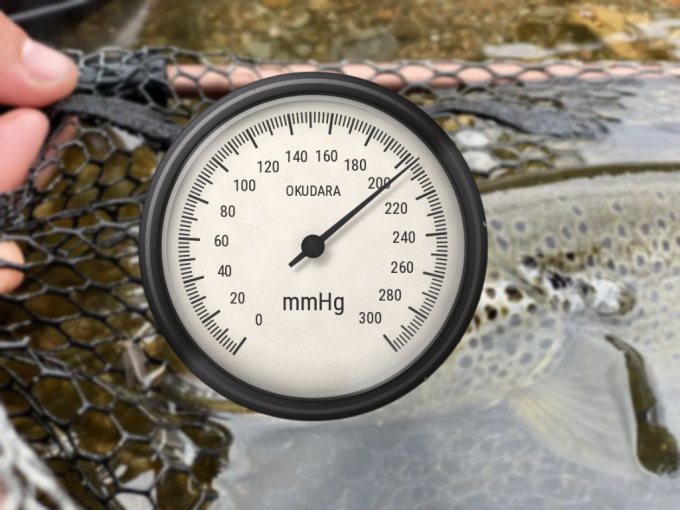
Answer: mmHg 204
